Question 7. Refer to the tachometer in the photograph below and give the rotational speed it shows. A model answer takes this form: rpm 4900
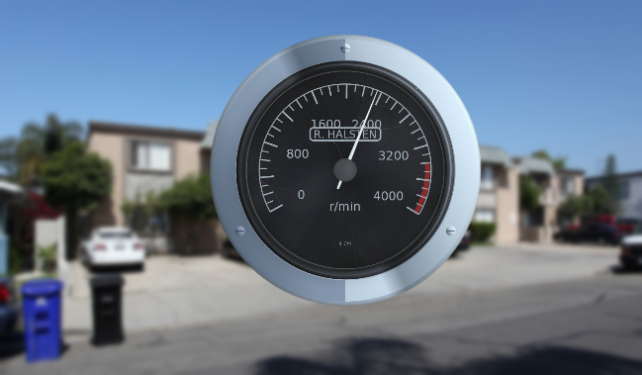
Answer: rpm 2350
